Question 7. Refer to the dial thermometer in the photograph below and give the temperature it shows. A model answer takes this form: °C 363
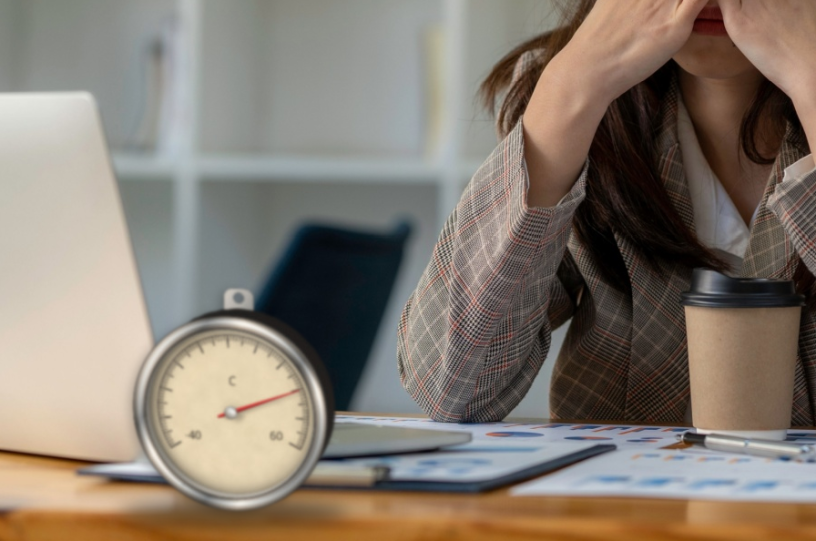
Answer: °C 40
